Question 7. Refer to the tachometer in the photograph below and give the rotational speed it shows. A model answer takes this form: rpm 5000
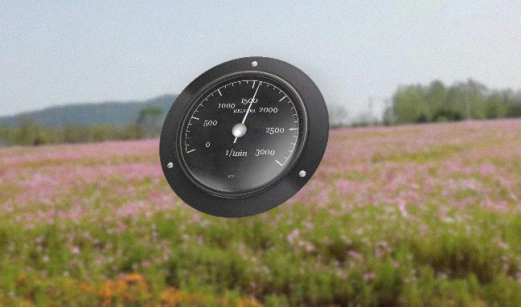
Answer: rpm 1600
